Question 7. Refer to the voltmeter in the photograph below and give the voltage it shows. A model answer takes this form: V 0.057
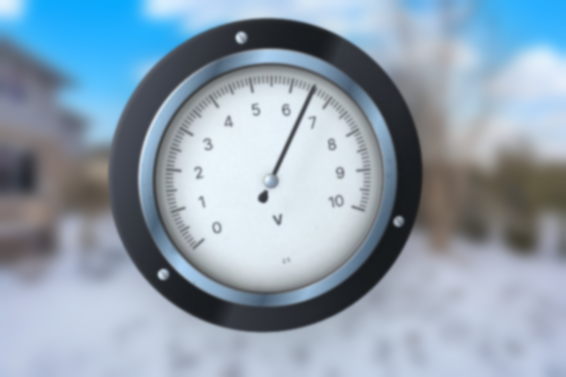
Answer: V 6.5
